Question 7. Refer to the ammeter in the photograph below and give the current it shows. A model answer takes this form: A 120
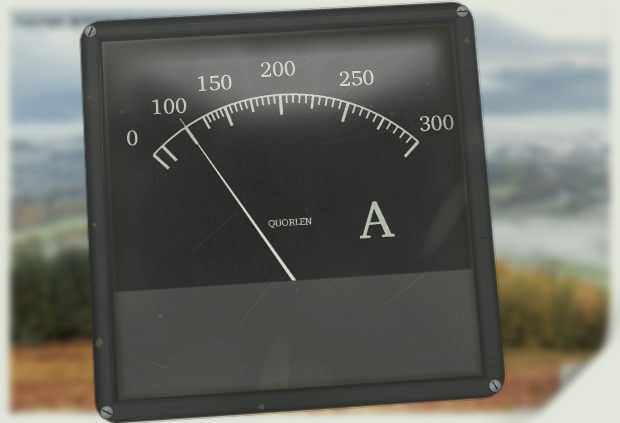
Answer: A 100
